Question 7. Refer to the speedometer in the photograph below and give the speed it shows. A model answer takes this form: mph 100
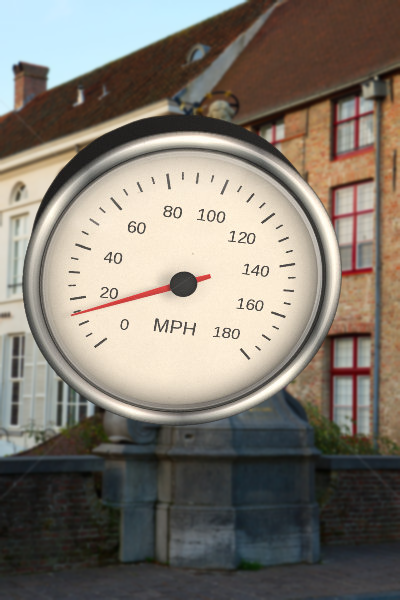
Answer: mph 15
